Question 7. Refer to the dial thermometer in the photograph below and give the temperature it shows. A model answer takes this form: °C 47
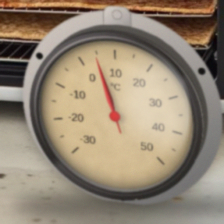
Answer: °C 5
